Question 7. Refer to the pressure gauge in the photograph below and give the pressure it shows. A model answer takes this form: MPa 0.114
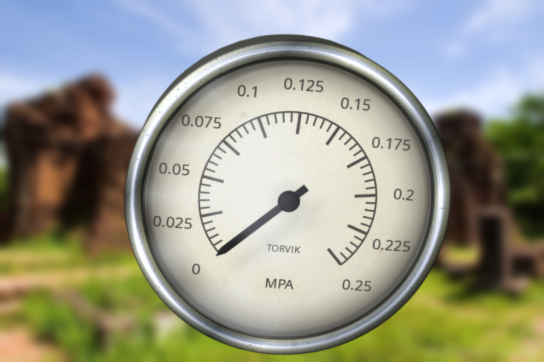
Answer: MPa 0
